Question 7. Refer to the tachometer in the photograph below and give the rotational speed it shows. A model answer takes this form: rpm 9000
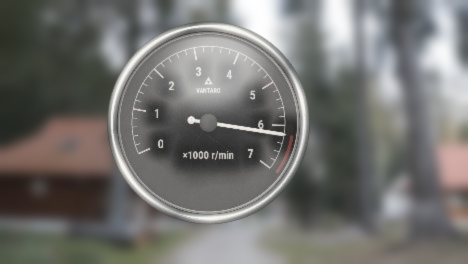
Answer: rpm 6200
